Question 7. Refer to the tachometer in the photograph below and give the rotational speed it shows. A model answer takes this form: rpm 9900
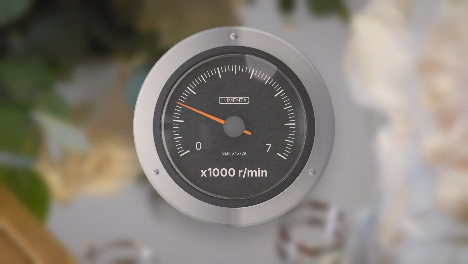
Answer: rpm 1500
